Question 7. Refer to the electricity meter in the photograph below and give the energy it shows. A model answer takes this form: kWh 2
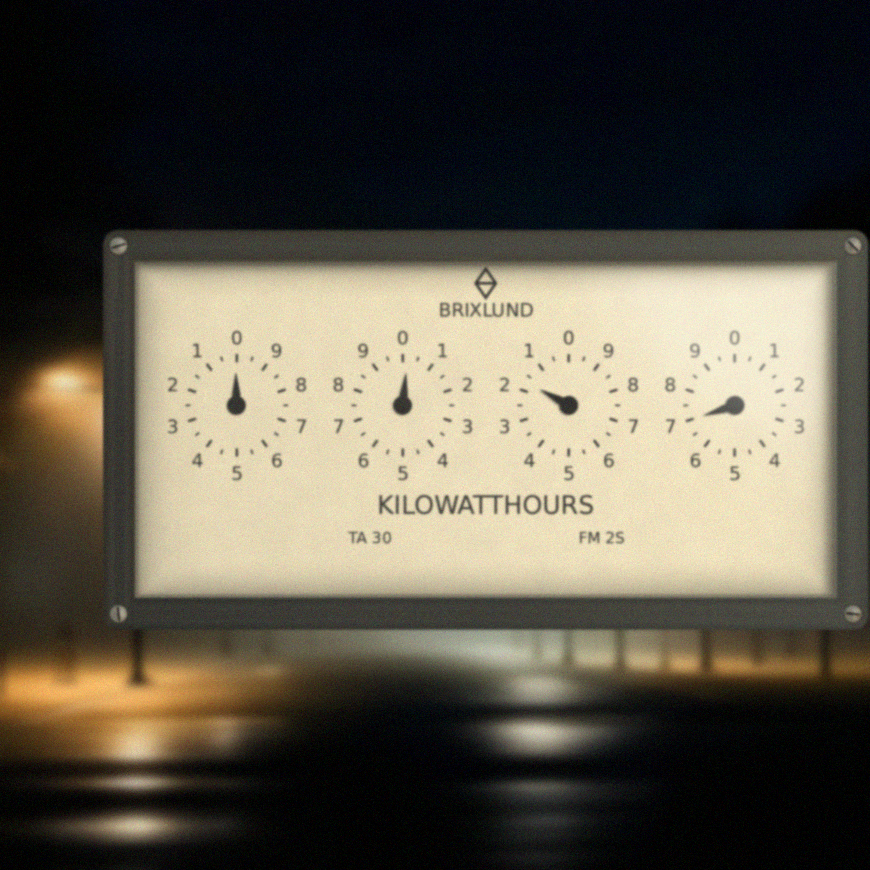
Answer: kWh 17
